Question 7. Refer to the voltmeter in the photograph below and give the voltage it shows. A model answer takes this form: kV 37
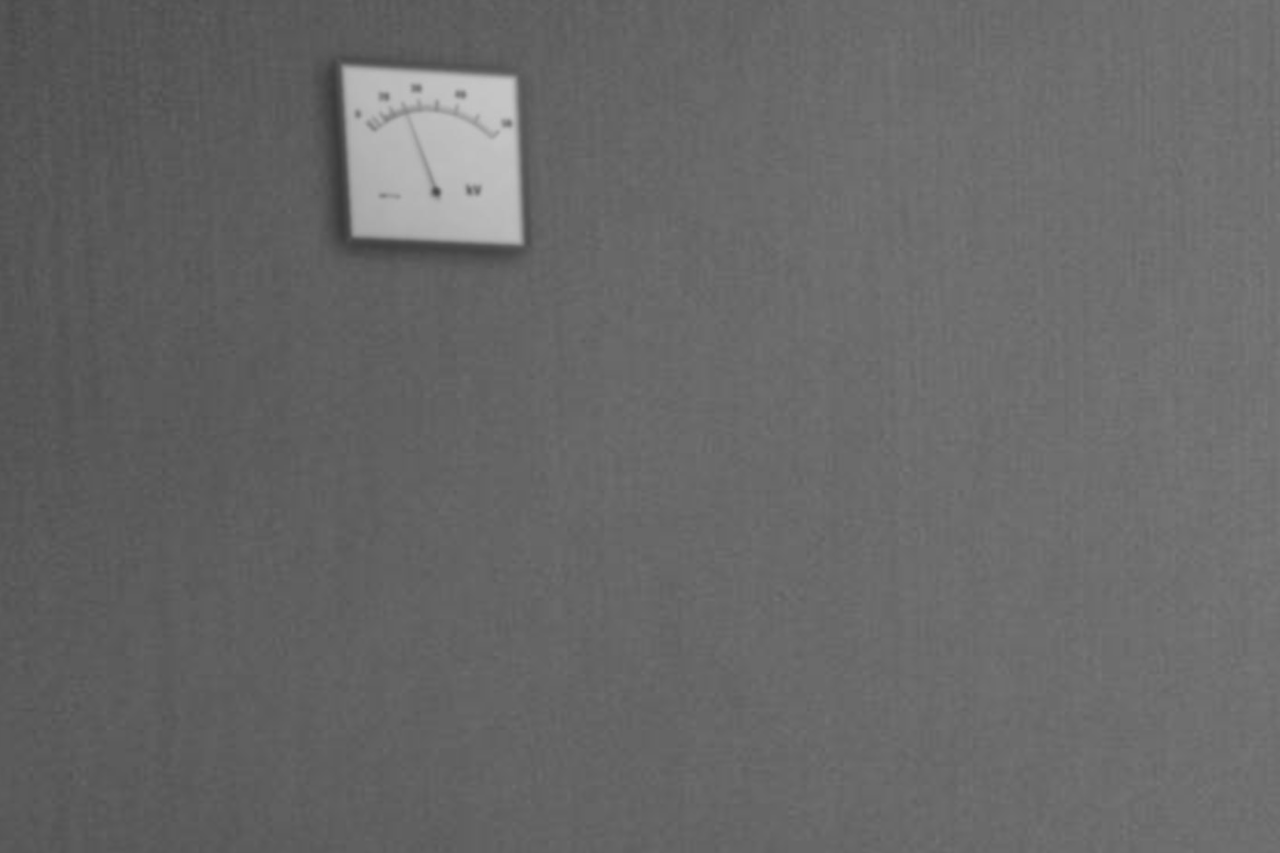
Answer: kV 25
